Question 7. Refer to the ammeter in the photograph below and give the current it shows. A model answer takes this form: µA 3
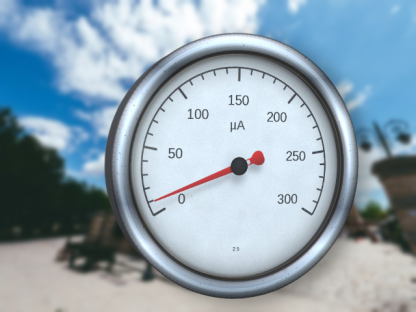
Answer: µA 10
